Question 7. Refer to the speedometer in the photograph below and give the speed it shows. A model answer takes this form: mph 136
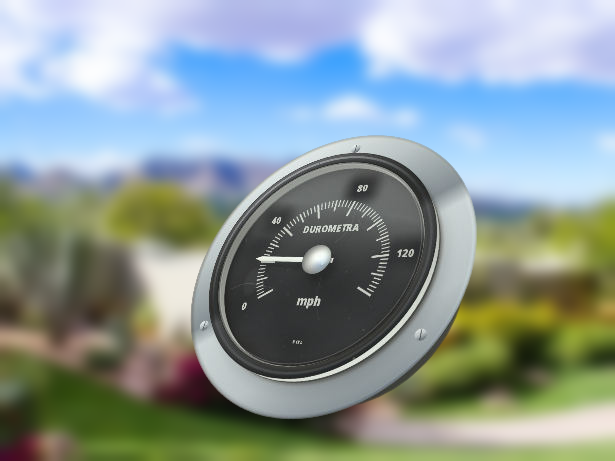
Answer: mph 20
